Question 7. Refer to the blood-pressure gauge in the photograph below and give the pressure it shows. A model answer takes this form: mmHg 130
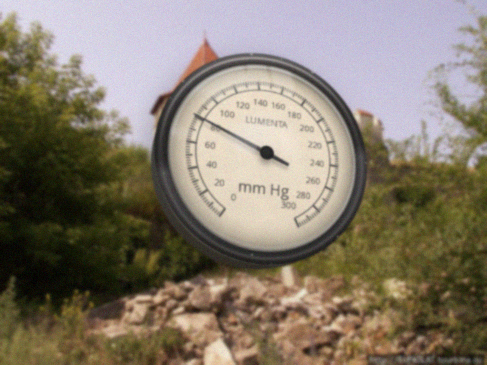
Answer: mmHg 80
